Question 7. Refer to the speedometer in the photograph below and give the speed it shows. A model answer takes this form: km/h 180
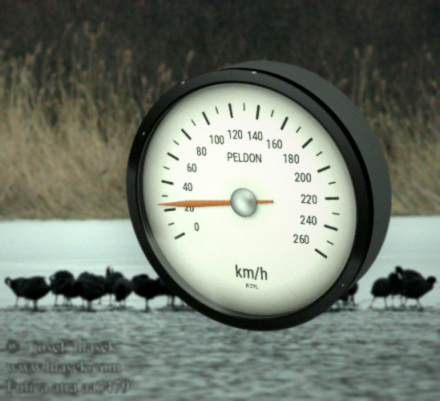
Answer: km/h 25
